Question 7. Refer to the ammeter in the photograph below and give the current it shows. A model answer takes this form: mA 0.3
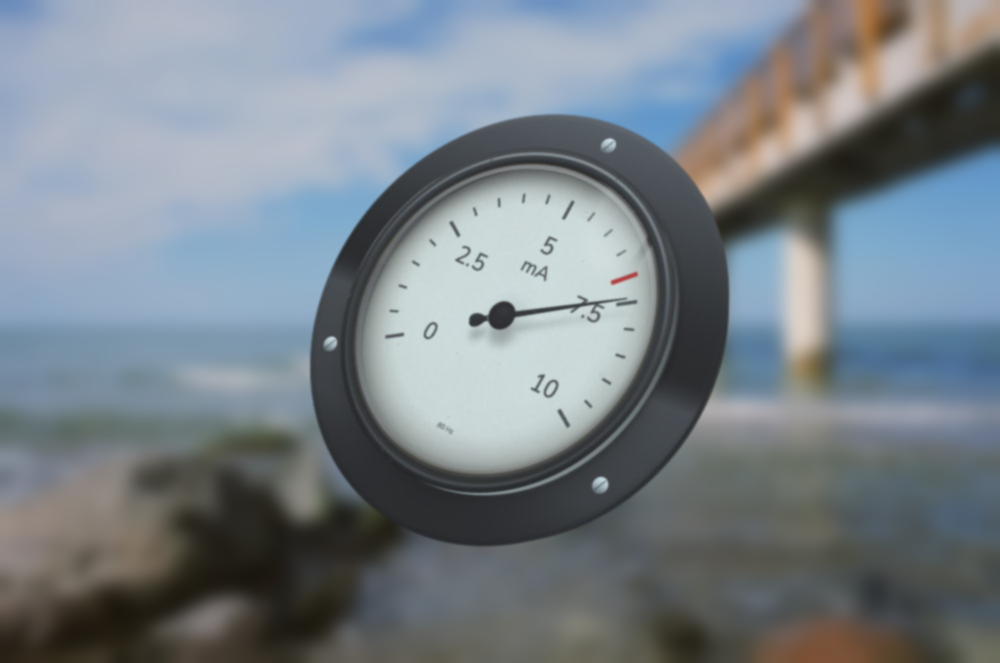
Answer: mA 7.5
